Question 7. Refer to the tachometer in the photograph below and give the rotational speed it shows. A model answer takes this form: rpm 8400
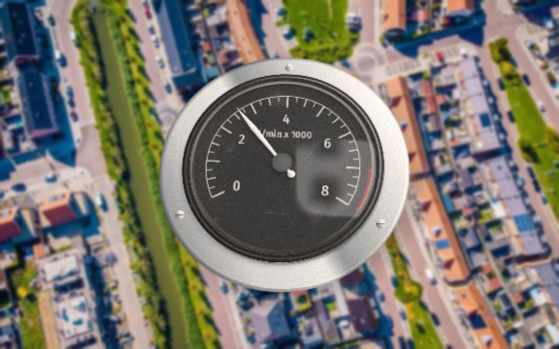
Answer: rpm 2625
